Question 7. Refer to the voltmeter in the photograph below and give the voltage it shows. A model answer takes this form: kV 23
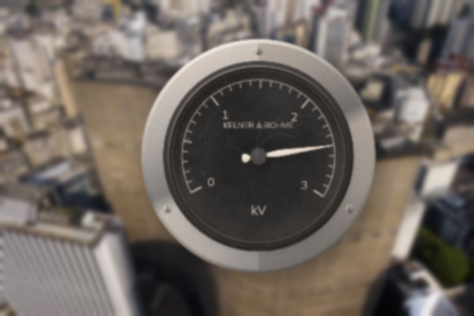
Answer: kV 2.5
